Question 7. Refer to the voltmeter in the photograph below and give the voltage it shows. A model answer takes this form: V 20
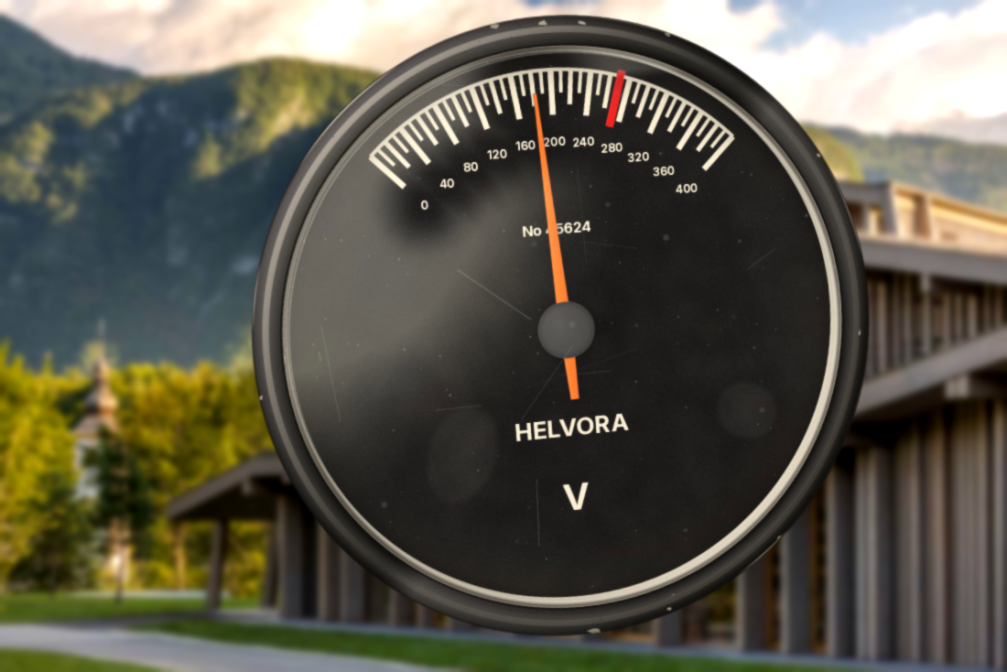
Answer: V 180
